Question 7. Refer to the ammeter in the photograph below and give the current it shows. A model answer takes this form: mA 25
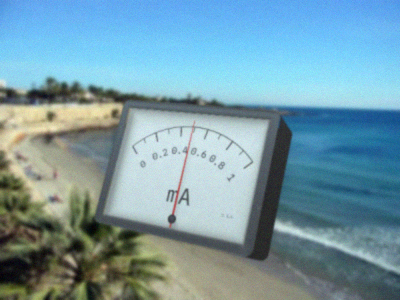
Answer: mA 0.5
